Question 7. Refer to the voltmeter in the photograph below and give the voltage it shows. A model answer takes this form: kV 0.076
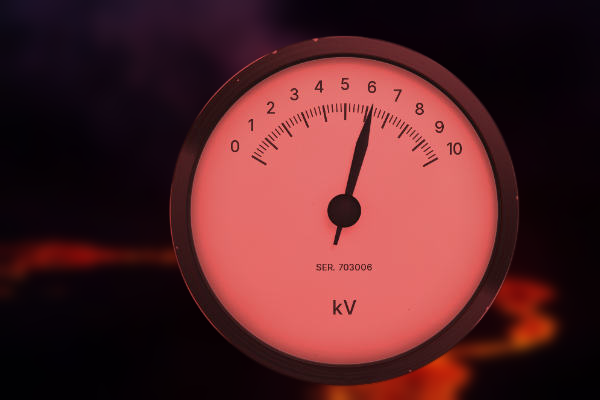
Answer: kV 6.2
